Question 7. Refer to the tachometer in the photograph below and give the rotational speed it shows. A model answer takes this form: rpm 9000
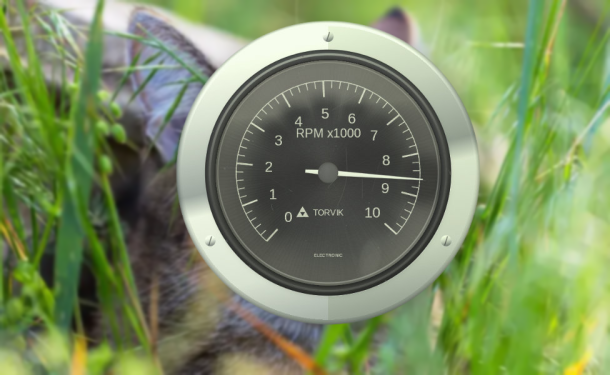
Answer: rpm 8600
